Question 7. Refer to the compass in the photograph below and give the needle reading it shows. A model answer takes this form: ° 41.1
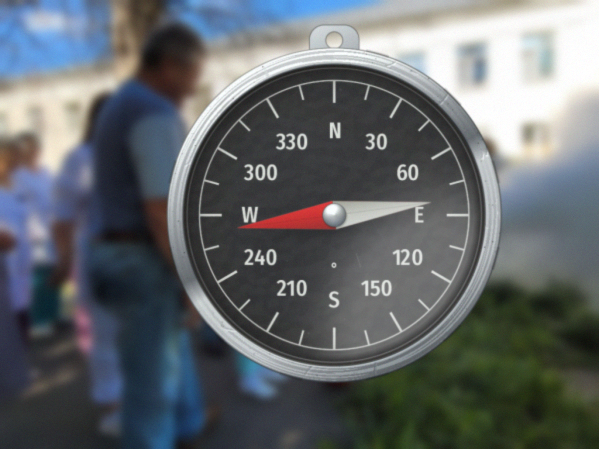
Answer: ° 262.5
